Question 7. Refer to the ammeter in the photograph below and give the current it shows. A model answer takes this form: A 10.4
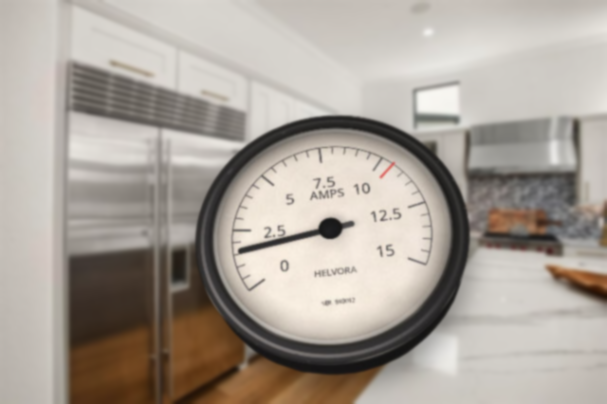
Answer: A 1.5
